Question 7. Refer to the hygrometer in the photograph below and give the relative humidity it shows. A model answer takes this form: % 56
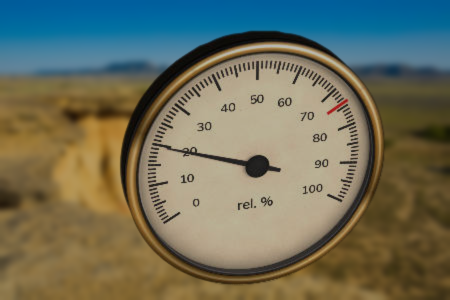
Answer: % 20
